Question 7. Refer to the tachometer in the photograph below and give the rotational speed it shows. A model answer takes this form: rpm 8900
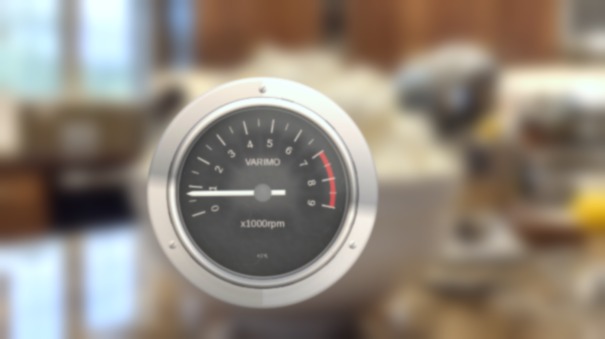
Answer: rpm 750
